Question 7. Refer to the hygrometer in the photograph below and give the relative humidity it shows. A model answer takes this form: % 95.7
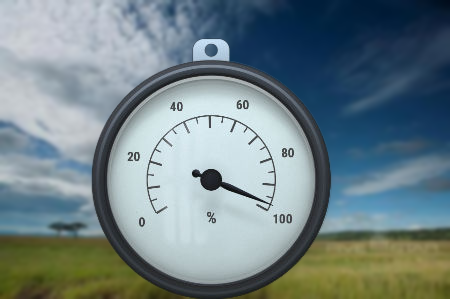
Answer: % 97.5
